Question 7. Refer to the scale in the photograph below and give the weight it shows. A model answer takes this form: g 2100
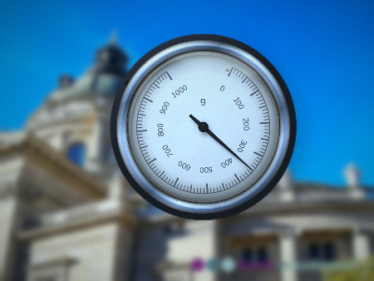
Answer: g 350
